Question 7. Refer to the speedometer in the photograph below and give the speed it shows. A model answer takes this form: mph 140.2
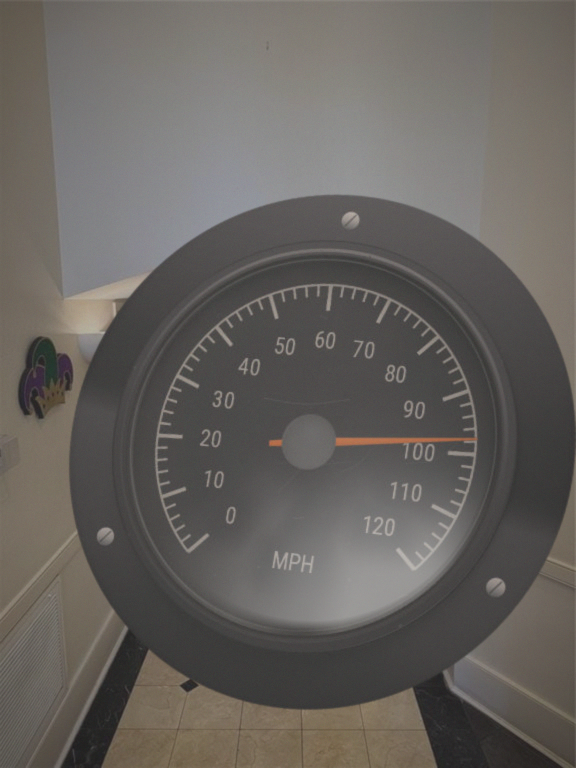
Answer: mph 98
